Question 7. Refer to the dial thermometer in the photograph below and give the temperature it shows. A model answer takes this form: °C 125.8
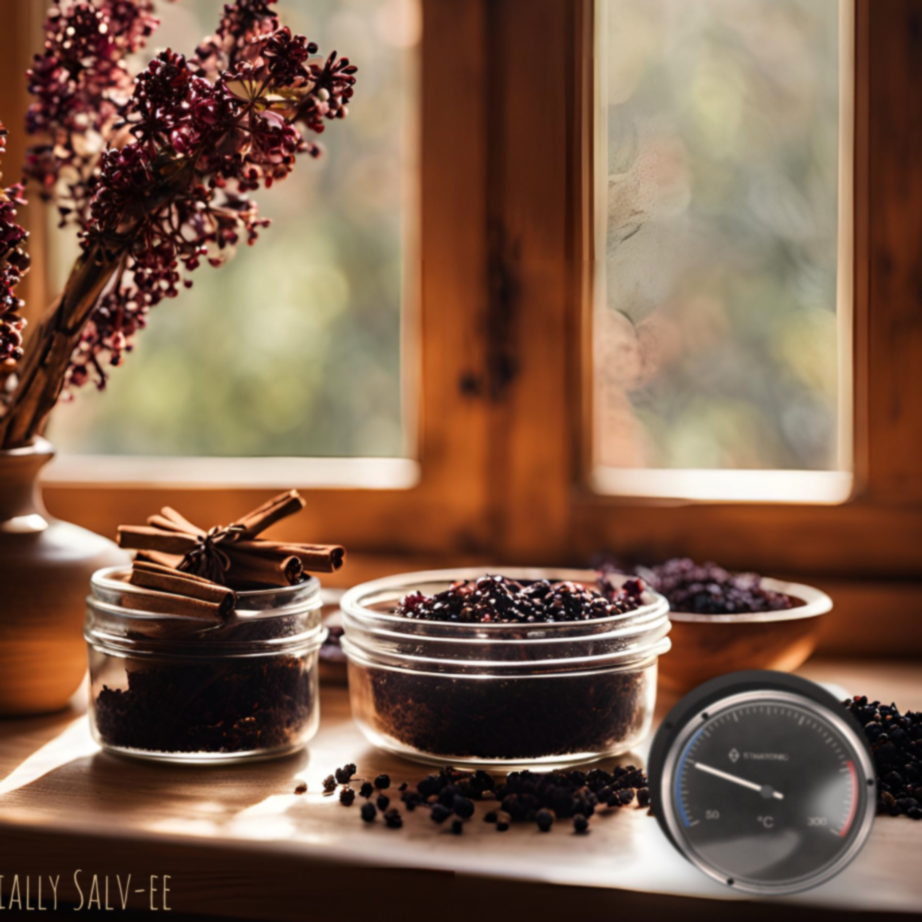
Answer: °C 100
